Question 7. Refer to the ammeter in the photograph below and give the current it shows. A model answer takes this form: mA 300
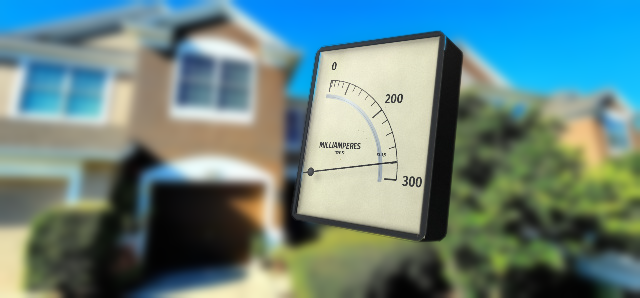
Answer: mA 280
